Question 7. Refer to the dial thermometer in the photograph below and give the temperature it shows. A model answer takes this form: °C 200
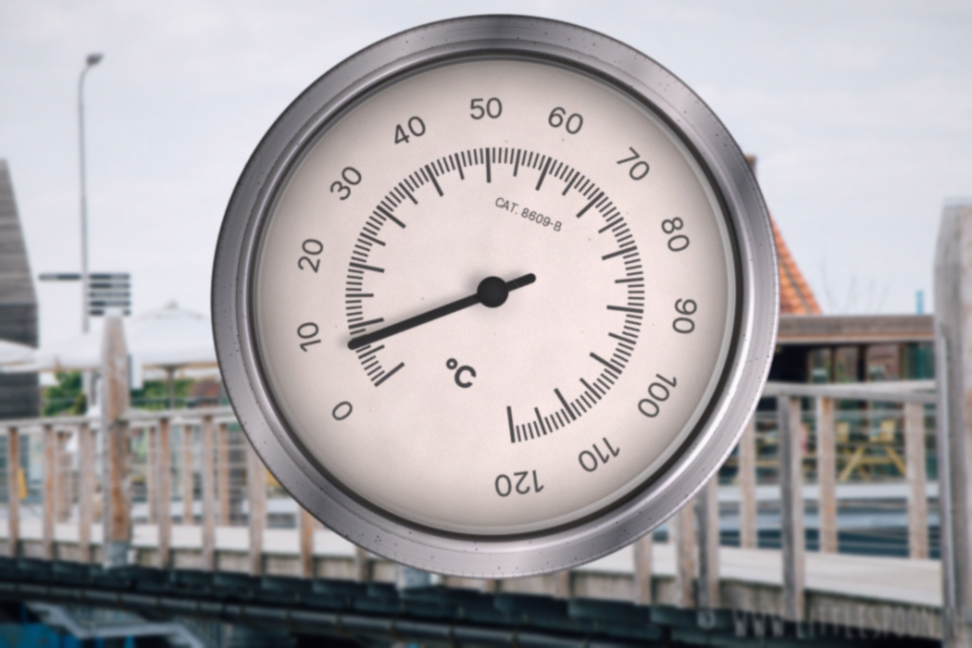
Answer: °C 7
